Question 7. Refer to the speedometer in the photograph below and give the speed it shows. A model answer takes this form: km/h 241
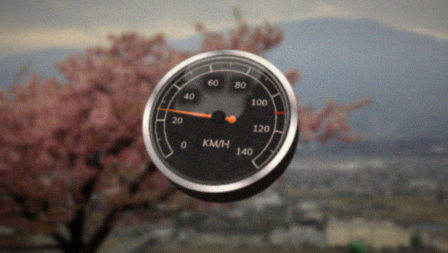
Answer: km/h 25
